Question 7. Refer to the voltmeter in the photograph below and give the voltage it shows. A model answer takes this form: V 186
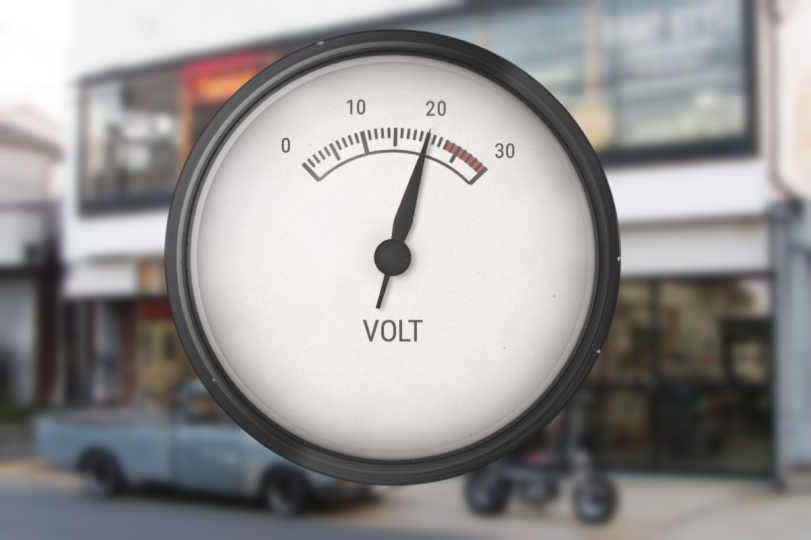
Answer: V 20
